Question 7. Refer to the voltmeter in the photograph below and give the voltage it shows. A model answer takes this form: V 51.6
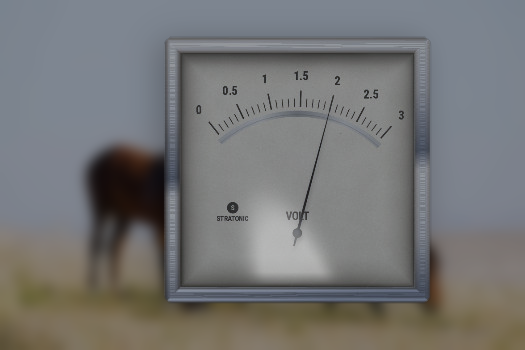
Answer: V 2
